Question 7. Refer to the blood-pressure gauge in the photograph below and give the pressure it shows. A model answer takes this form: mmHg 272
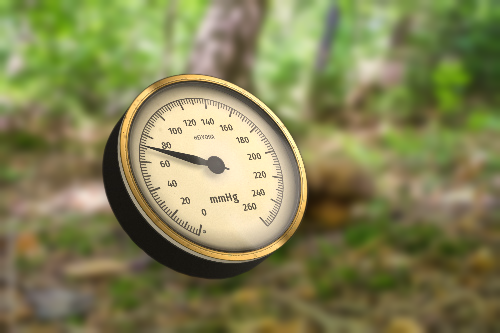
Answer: mmHg 70
